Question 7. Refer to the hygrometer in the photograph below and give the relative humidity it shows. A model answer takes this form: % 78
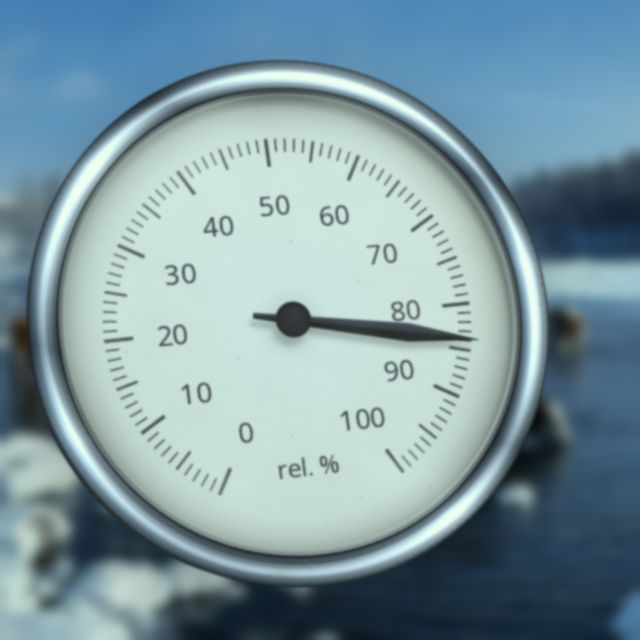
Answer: % 84
